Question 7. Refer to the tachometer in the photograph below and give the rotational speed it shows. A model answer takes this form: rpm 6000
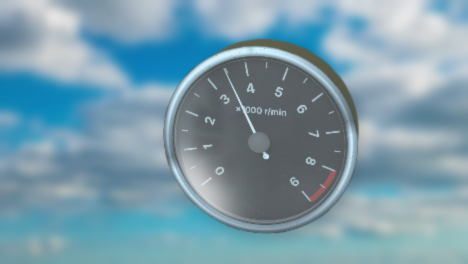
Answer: rpm 3500
